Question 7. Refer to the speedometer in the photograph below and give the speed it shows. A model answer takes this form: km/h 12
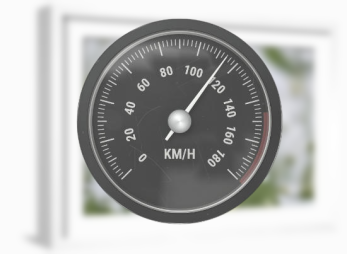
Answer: km/h 114
